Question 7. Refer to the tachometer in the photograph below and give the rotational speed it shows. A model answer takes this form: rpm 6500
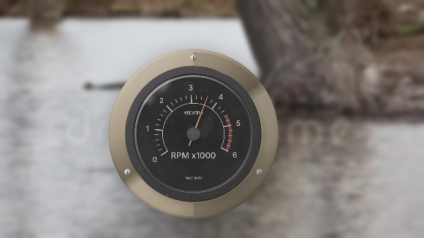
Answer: rpm 3600
